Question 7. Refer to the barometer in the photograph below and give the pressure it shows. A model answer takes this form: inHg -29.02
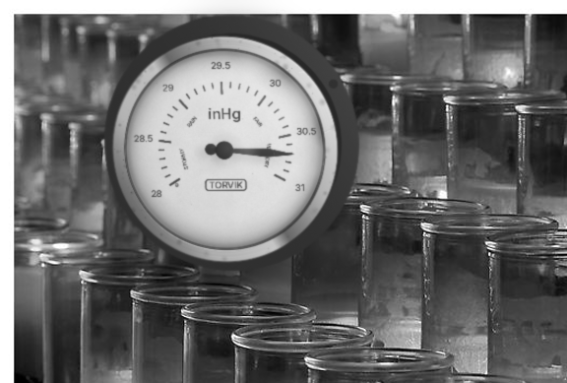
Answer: inHg 30.7
